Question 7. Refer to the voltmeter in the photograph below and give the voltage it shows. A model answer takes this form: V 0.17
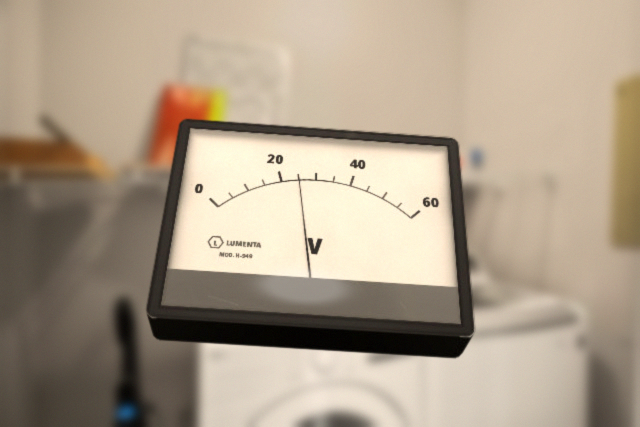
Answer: V 25
